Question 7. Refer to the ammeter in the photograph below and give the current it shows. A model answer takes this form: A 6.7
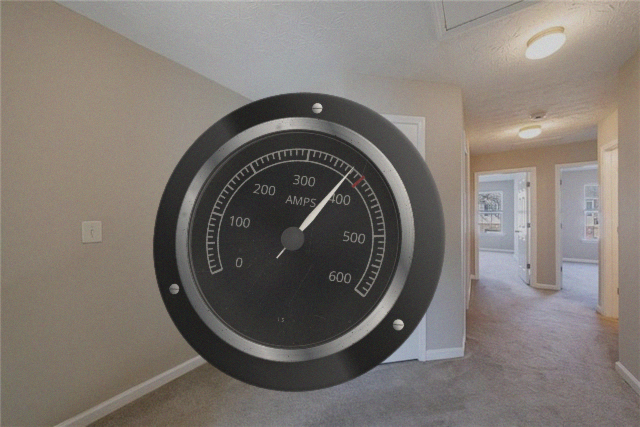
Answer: A 380
